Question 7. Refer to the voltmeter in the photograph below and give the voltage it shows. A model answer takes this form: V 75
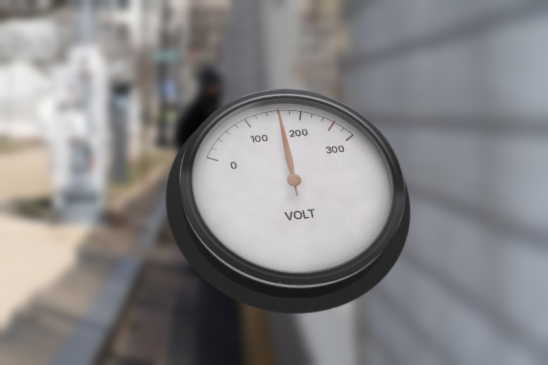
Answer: V 160
